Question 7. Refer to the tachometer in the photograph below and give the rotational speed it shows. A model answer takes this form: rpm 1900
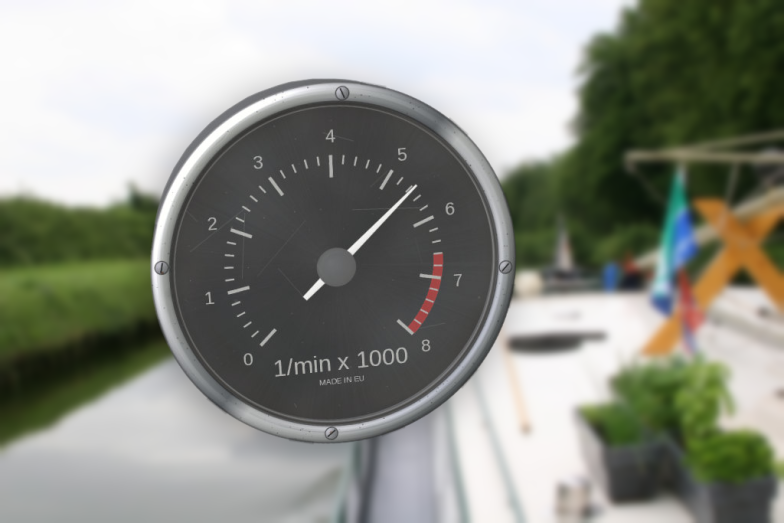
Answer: rpm 5400
